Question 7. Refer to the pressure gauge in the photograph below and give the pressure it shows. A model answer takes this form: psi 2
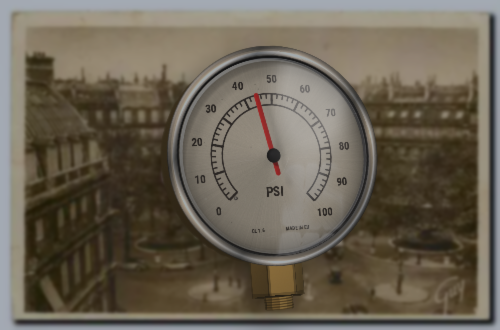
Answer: psi 44
